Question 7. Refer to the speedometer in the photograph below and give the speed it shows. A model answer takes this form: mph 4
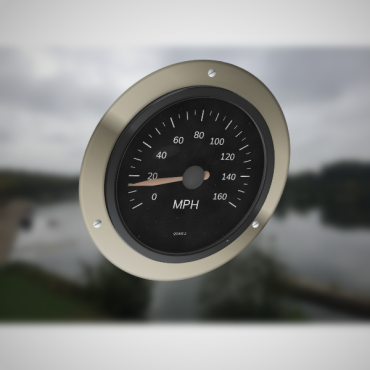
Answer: mph 15
